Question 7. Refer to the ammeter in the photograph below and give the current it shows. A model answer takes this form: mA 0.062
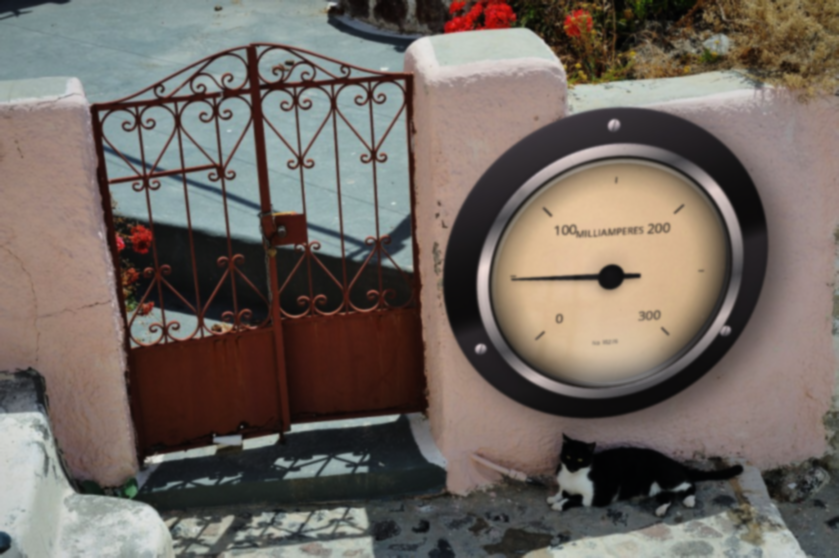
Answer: mA 50
